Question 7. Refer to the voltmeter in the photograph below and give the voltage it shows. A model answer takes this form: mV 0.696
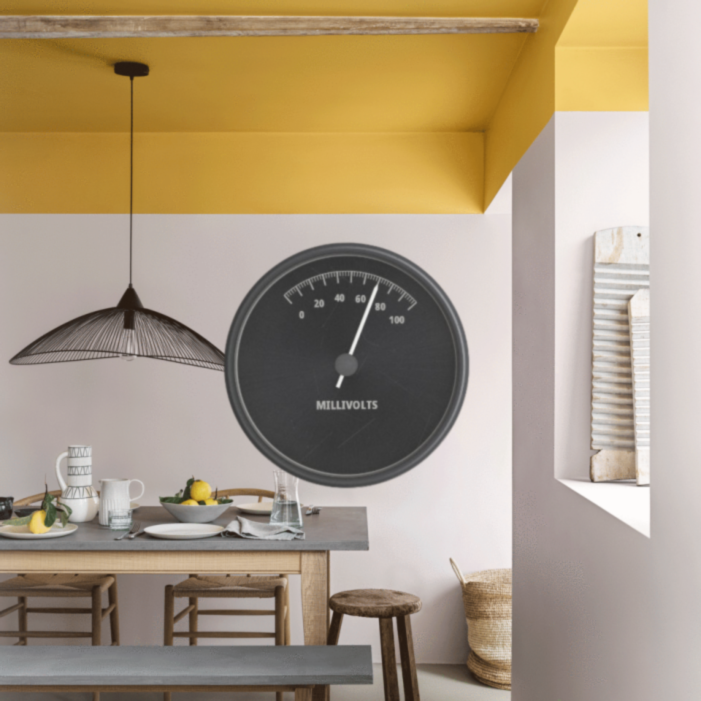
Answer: mV 70
